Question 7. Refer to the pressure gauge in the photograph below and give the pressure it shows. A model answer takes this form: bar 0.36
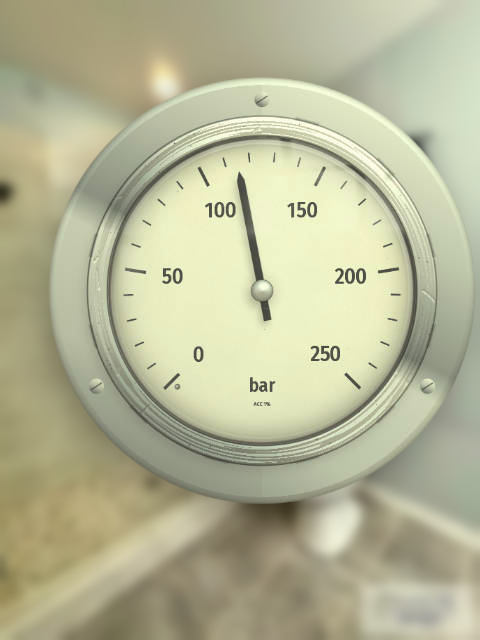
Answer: bar 115
